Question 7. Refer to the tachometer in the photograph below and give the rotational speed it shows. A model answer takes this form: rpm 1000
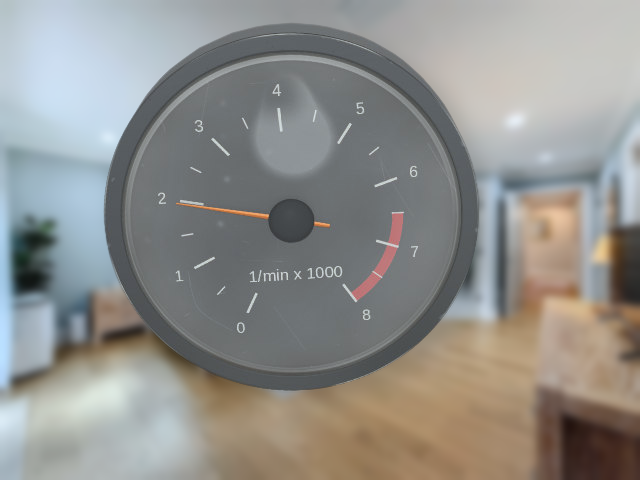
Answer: rpm 2000
